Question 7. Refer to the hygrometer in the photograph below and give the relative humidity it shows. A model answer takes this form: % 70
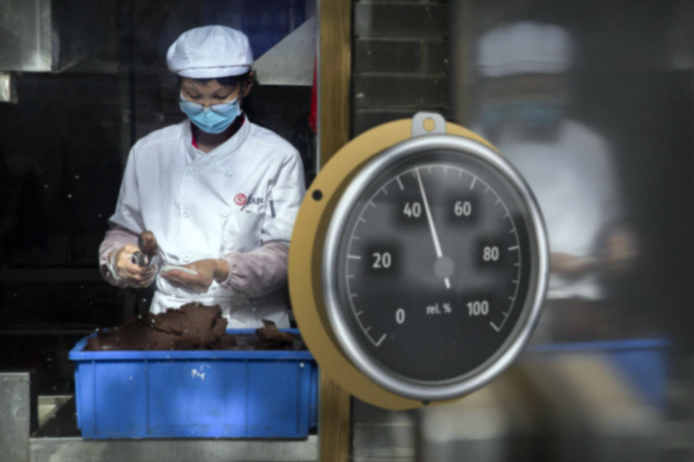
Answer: % 44
